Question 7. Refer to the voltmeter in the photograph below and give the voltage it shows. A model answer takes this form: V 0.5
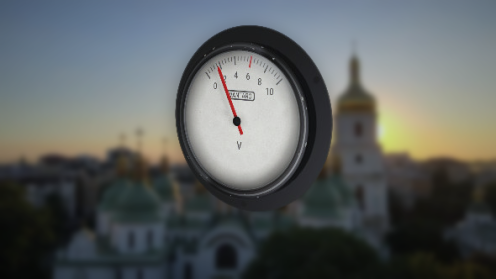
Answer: V 2
